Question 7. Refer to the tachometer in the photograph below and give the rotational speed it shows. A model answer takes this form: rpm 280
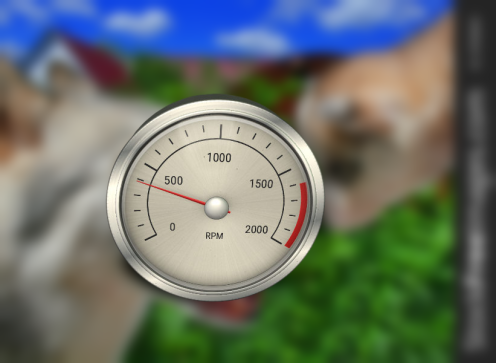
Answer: rpm 400
